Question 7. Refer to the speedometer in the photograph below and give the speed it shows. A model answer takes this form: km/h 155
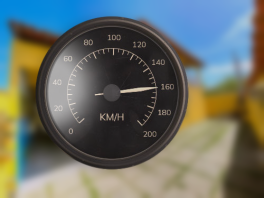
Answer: km/h 160
